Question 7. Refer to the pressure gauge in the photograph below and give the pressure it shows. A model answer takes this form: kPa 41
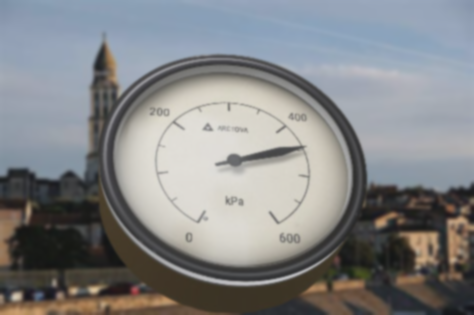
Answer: kPa 450
